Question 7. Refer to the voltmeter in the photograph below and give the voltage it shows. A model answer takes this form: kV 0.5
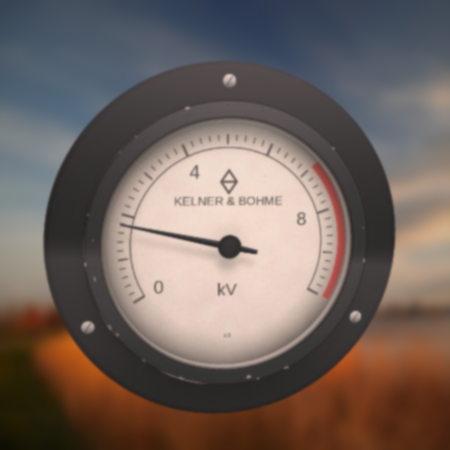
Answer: kV 1.8
